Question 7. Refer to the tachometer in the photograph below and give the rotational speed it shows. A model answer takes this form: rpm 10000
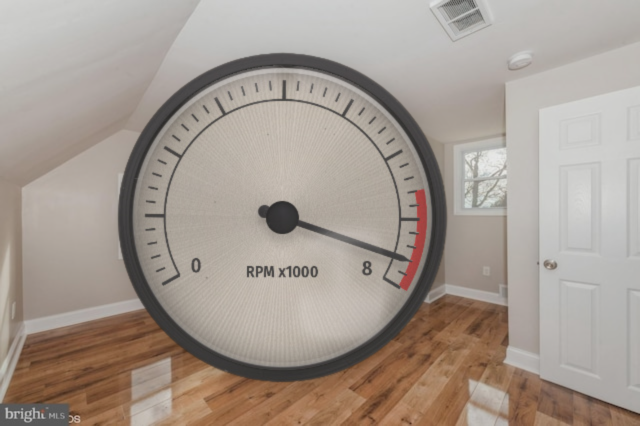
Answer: rpm 7600
